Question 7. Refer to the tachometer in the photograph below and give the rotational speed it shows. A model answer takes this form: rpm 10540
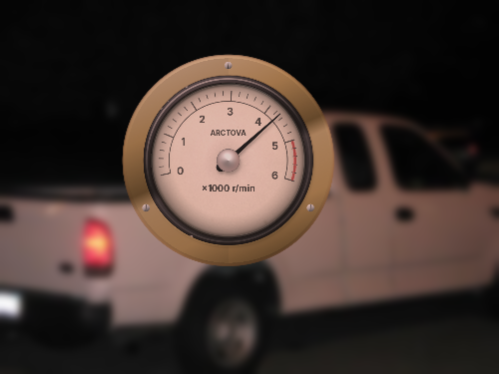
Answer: rpm 4300
